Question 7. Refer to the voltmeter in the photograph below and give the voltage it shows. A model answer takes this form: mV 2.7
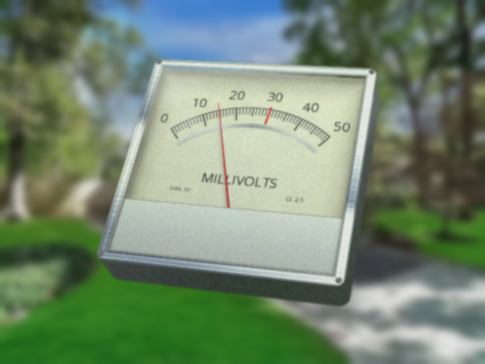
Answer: mV 15
